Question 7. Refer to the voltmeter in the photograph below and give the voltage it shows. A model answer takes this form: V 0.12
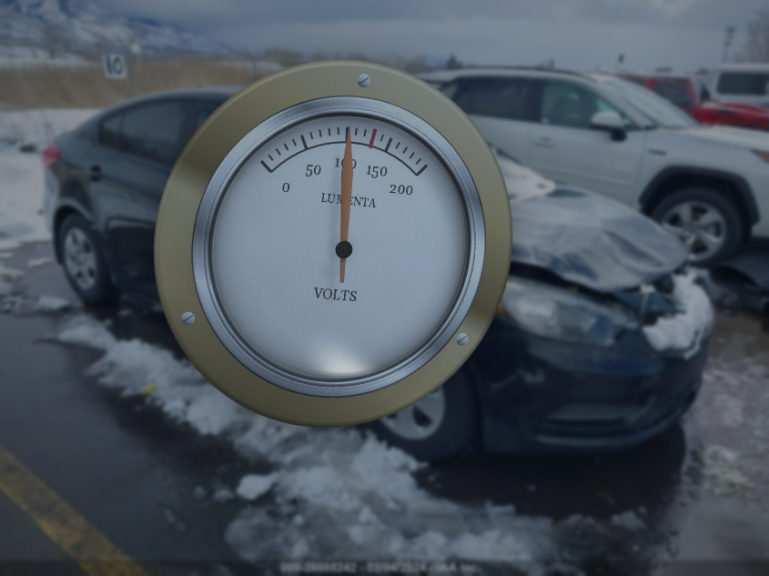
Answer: V 100
